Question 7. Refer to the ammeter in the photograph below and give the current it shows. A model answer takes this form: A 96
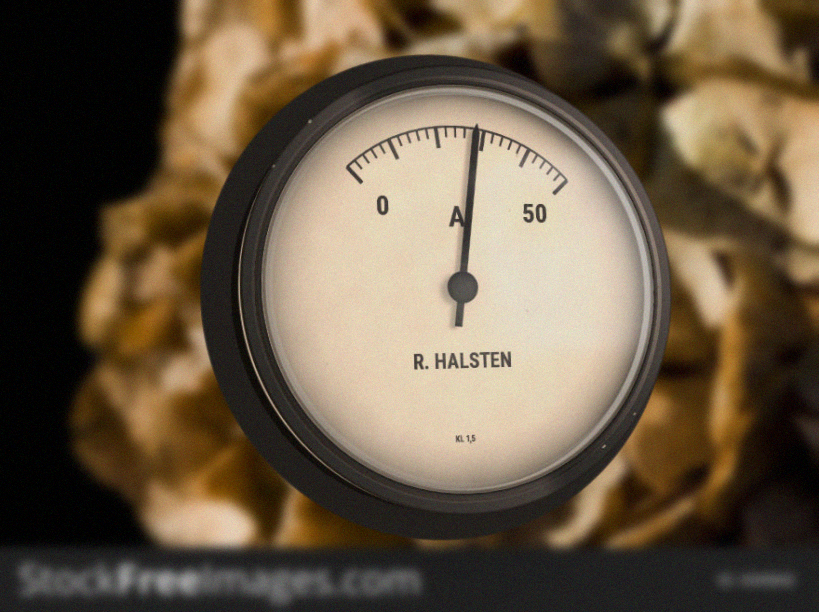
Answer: A 28
